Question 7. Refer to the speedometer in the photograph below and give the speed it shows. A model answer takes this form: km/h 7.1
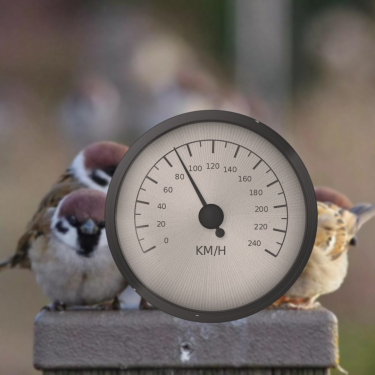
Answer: km/h 90
